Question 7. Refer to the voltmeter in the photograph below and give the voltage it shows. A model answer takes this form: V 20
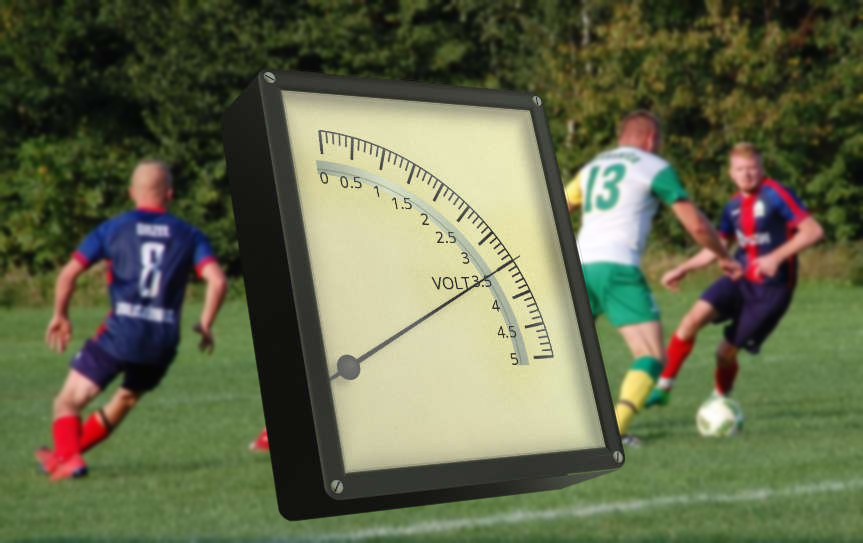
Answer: V 3.5
